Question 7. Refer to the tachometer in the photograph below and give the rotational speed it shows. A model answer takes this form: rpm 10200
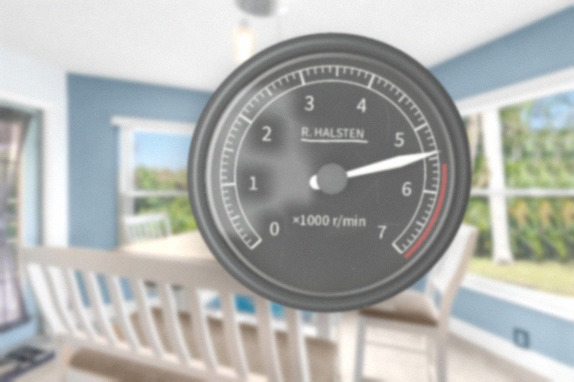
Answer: rpm 5400
